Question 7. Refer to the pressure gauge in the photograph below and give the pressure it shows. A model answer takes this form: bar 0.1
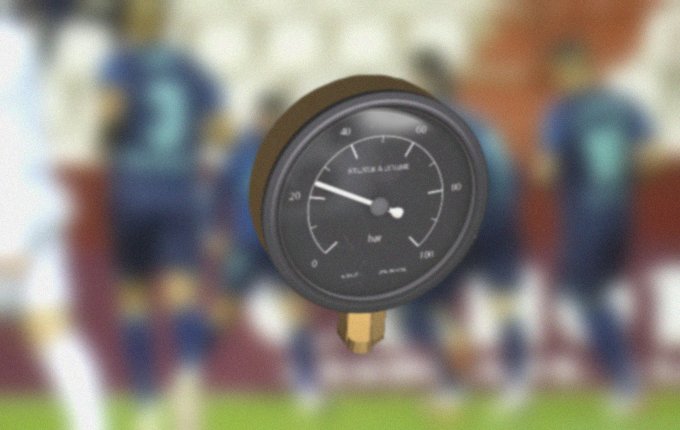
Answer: bar 25
